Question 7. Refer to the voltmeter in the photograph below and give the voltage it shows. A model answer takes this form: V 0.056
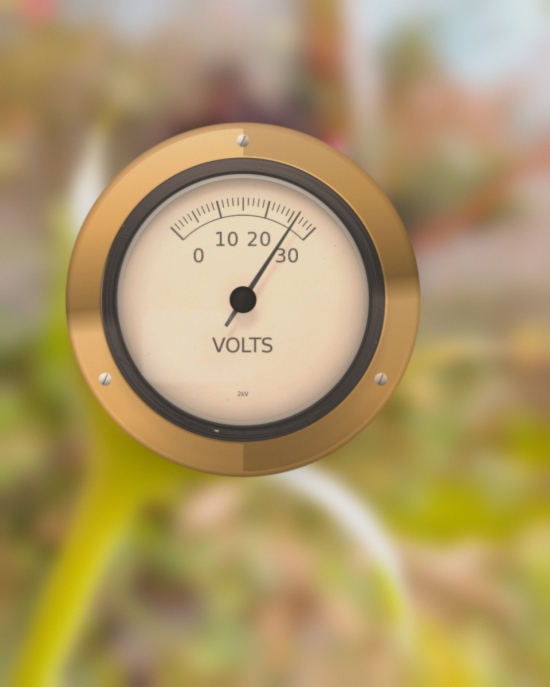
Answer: V 26
